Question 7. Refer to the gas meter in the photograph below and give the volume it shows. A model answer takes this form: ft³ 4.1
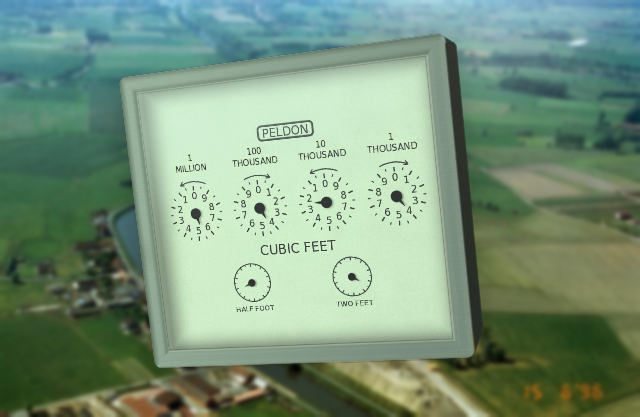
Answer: ft³ 542400
